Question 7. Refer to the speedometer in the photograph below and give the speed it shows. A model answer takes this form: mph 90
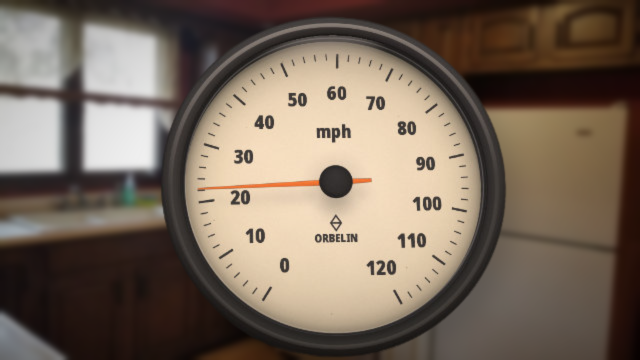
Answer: mph 22
